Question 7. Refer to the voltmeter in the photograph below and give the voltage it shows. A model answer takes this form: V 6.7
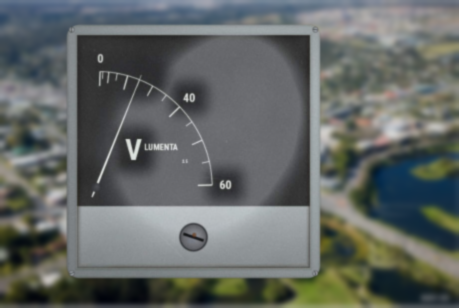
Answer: V 25
